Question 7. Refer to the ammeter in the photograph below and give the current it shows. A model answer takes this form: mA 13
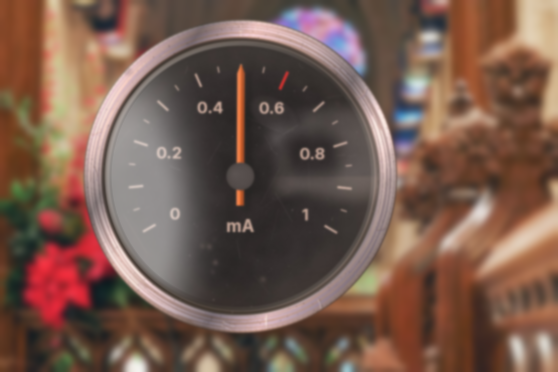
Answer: mA 0.5
